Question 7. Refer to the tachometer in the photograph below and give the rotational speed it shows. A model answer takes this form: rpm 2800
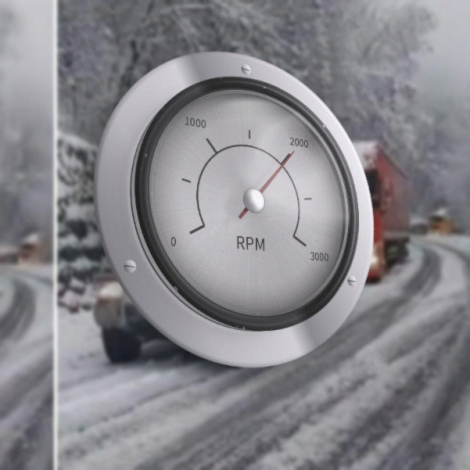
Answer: rpm 2000
